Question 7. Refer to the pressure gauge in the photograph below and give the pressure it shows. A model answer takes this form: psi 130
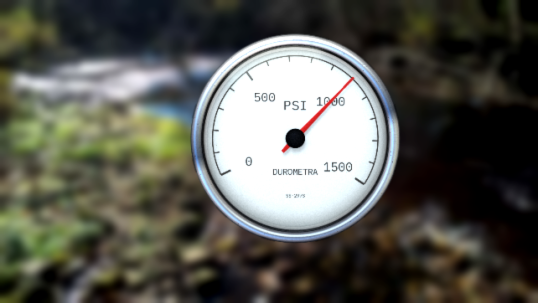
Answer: psi 1000
